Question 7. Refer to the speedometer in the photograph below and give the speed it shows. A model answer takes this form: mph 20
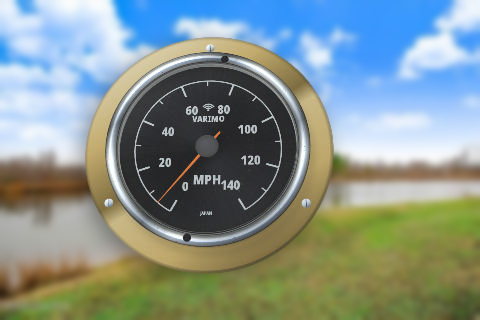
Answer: mph 5
